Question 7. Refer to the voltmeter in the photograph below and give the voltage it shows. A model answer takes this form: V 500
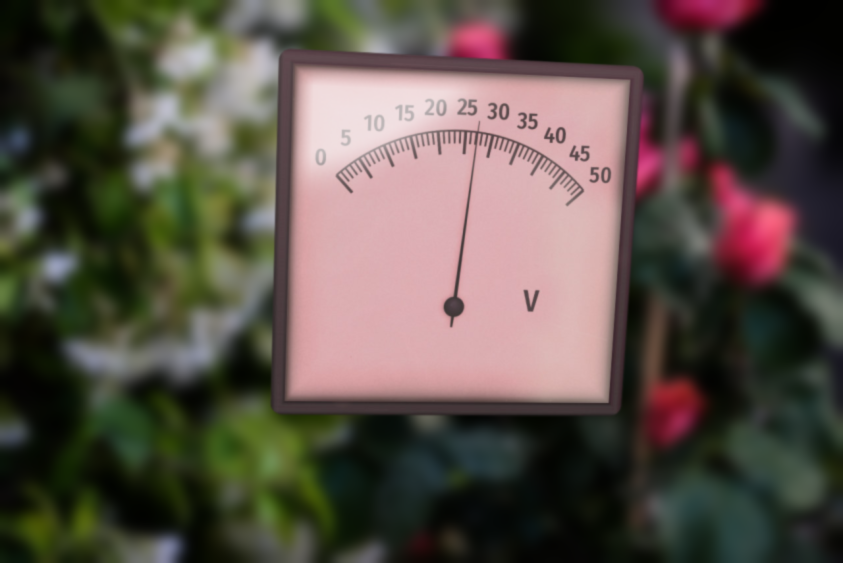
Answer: V 27
